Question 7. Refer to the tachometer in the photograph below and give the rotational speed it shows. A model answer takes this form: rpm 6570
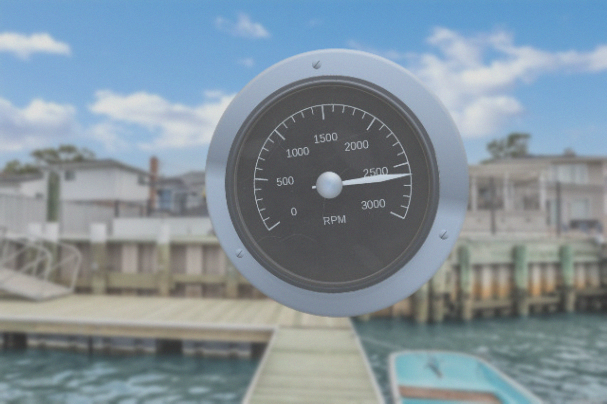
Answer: rpm 2600
